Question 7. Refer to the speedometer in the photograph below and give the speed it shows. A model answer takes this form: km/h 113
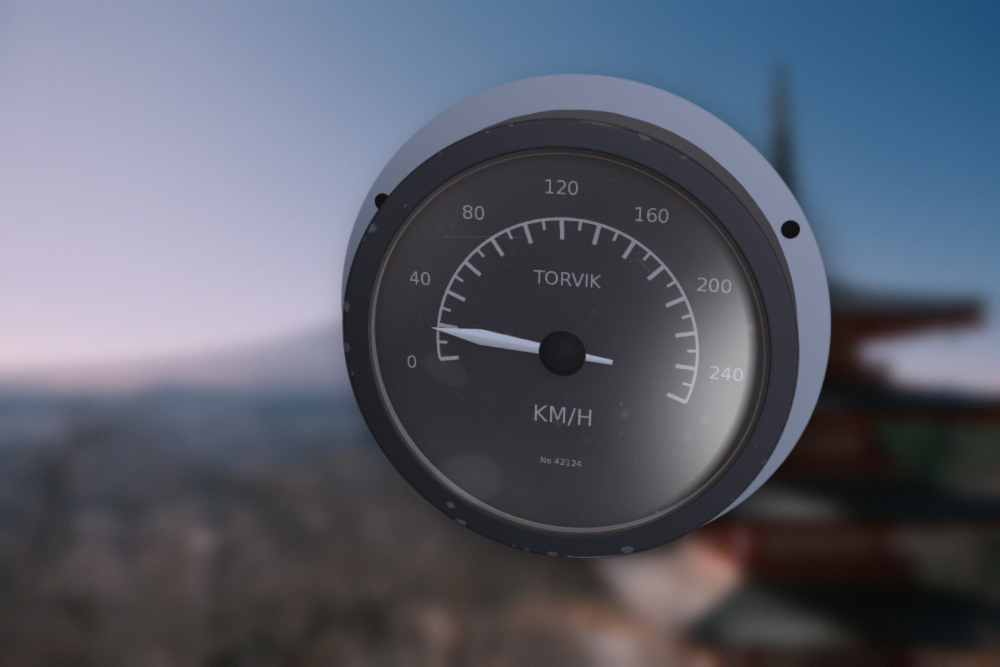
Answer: km/h 20
